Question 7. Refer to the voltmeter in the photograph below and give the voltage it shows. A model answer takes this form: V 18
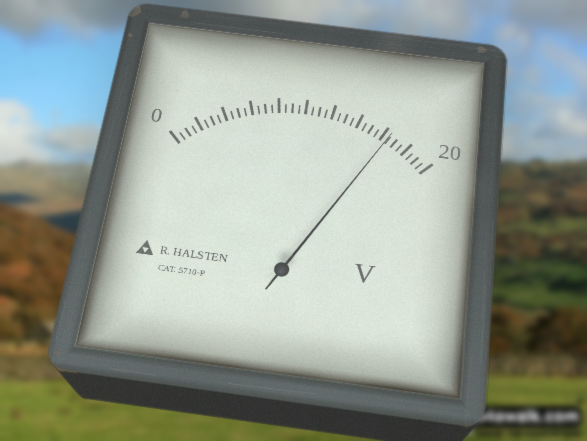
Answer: V 16.5
